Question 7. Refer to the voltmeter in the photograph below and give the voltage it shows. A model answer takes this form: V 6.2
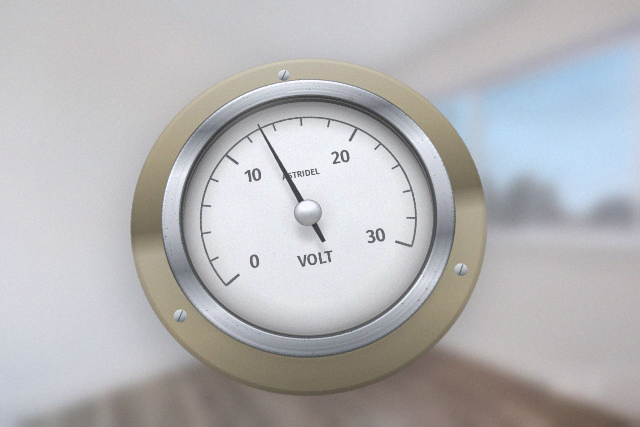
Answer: V 13
